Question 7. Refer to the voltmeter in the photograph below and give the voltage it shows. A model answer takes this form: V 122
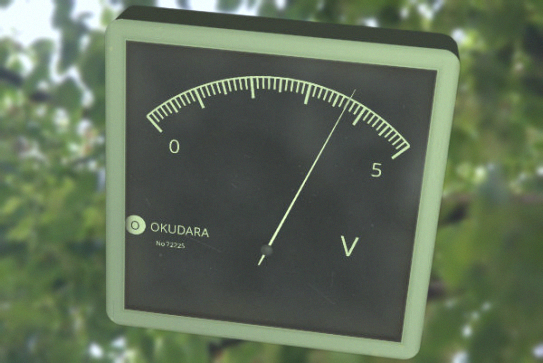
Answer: V 3.7
